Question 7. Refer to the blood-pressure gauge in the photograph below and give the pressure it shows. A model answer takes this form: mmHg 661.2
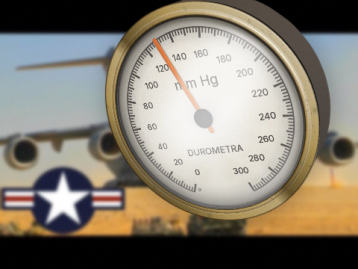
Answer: mmHg 130
